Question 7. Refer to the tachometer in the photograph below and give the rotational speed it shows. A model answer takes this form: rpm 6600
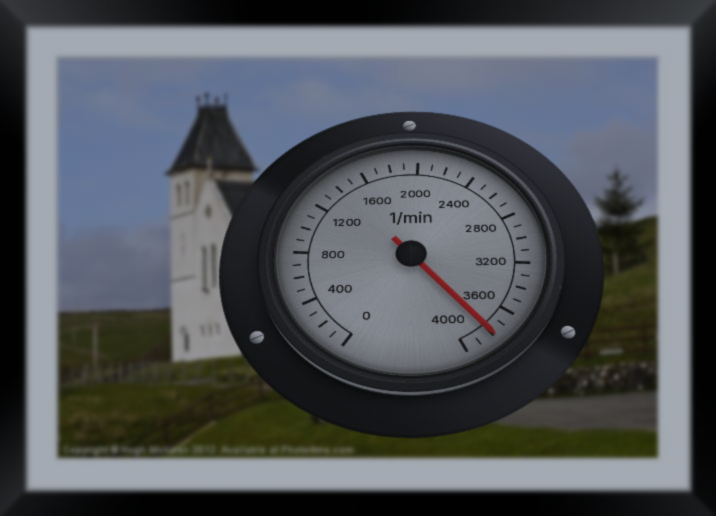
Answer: rpm 3800
